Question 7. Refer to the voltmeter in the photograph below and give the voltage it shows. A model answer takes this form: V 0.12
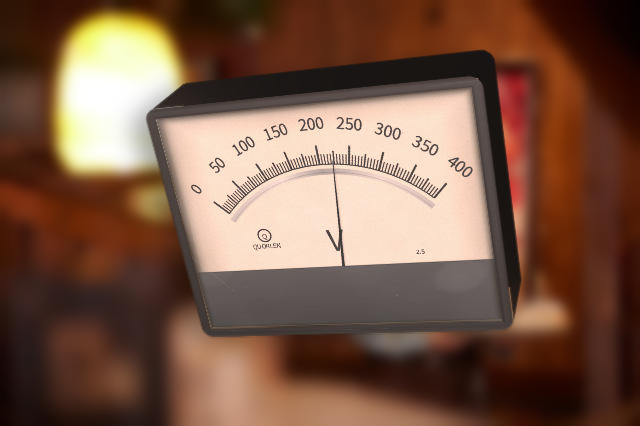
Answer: V 225
